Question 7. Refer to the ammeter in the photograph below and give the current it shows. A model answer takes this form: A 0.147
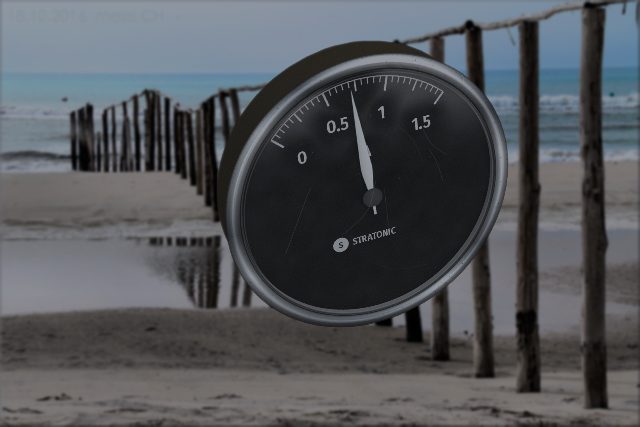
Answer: A 0.7
